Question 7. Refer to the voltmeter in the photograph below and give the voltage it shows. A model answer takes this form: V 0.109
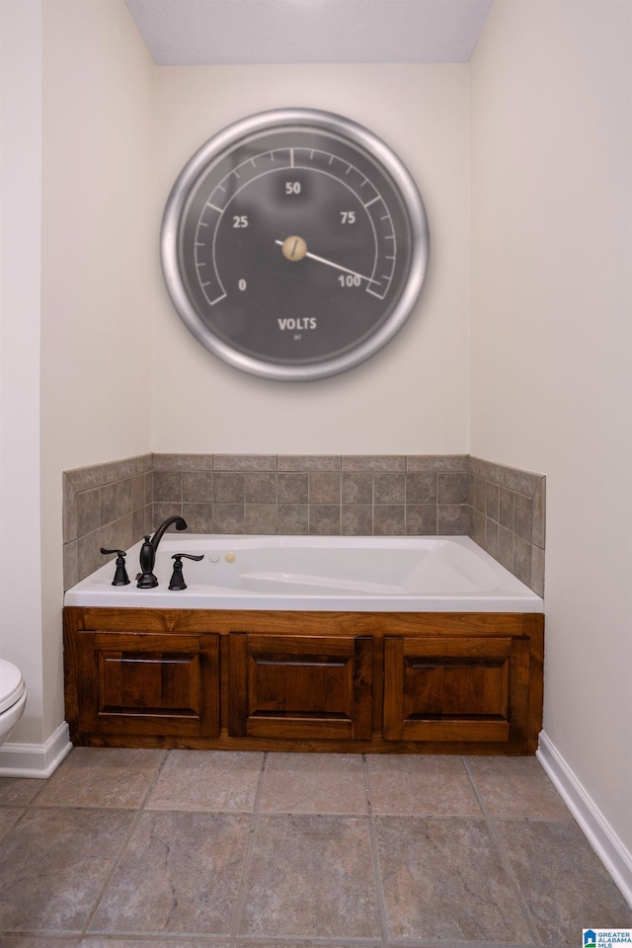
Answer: V 97.5
